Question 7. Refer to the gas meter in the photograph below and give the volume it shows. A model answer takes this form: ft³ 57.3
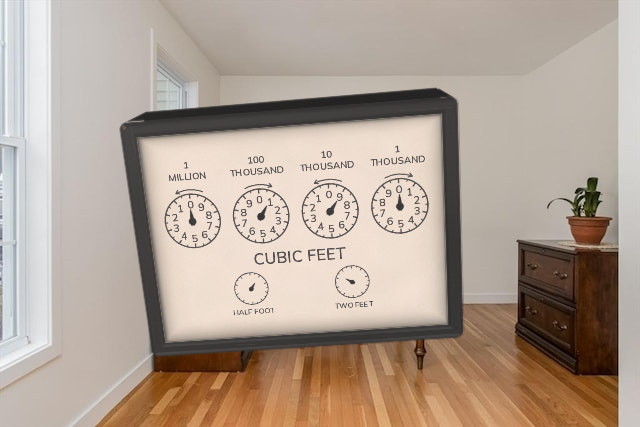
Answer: ft³ 9000
